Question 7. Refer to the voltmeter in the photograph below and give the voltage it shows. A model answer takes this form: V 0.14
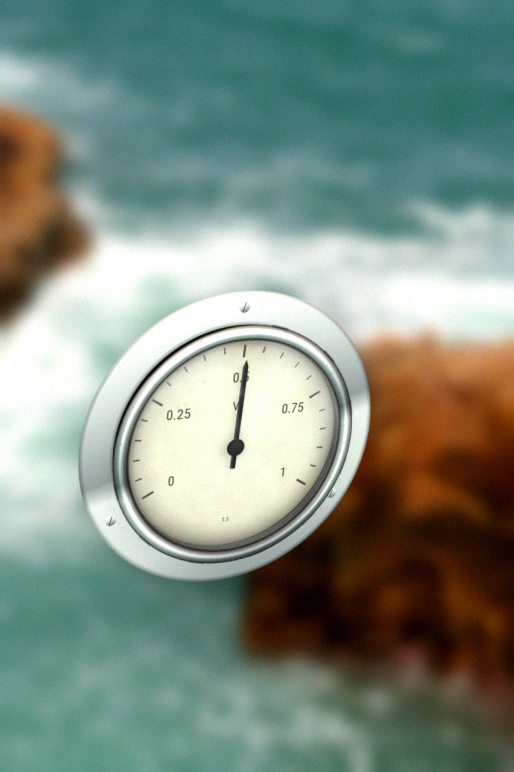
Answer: V 0.5
